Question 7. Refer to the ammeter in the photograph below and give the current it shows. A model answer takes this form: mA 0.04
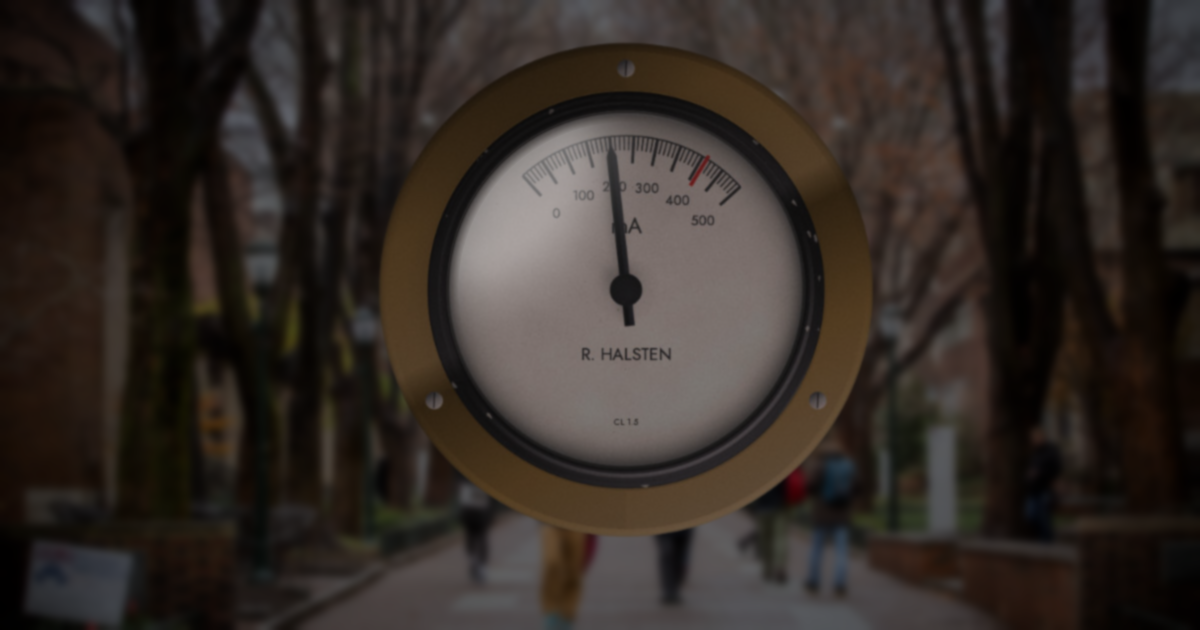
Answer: mA 200
